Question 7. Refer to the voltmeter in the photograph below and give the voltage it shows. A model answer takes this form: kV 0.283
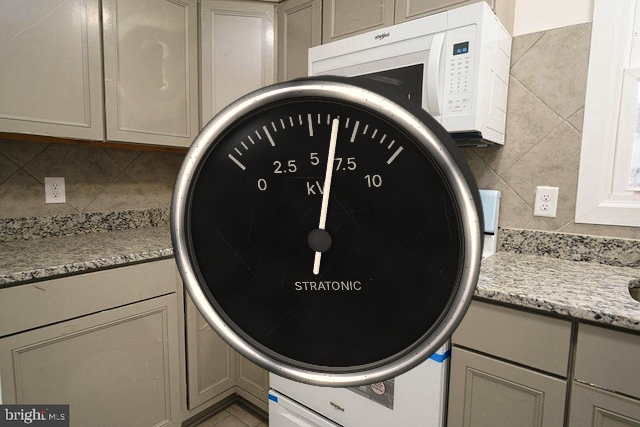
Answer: kV 6.5
